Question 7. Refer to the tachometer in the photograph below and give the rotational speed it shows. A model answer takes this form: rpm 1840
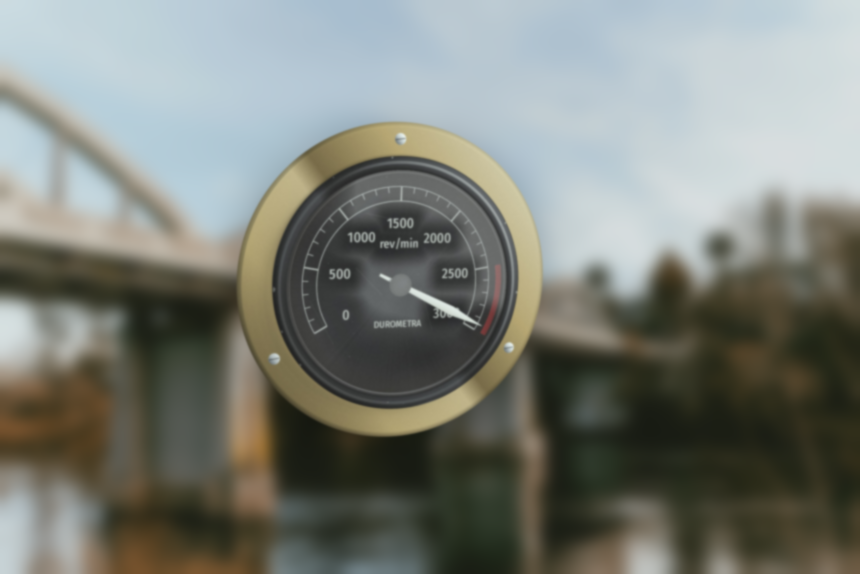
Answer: rpm 2950
